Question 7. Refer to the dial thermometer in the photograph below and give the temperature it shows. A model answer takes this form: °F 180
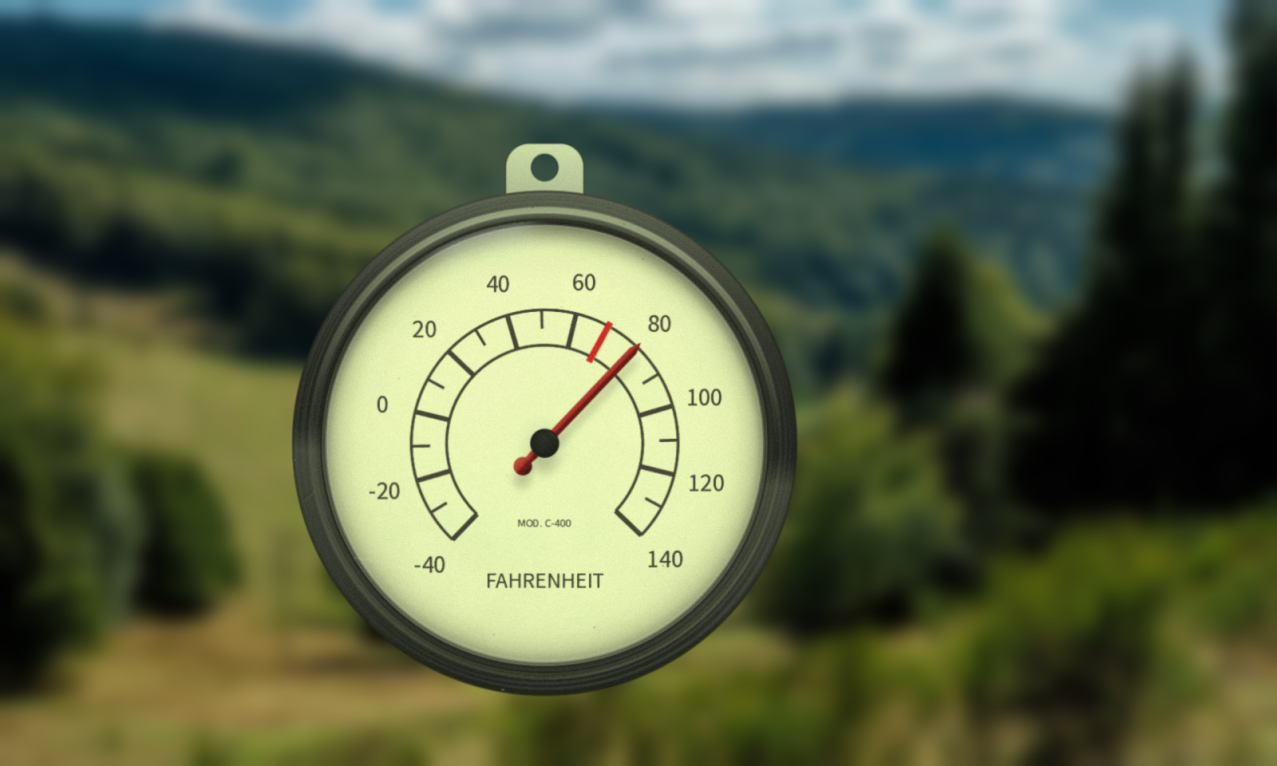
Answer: °F 80
